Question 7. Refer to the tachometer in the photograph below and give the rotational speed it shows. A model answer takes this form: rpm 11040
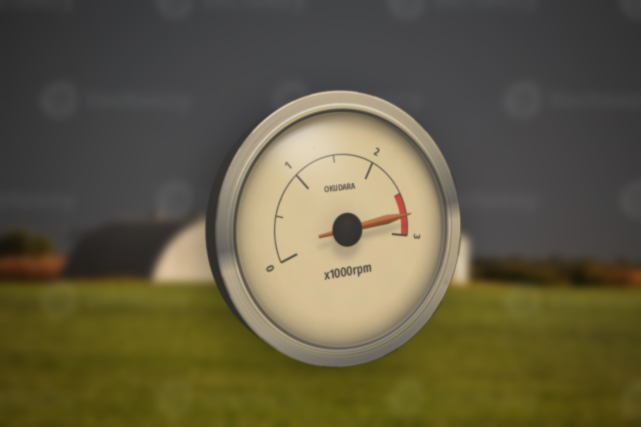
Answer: rpm 2750
